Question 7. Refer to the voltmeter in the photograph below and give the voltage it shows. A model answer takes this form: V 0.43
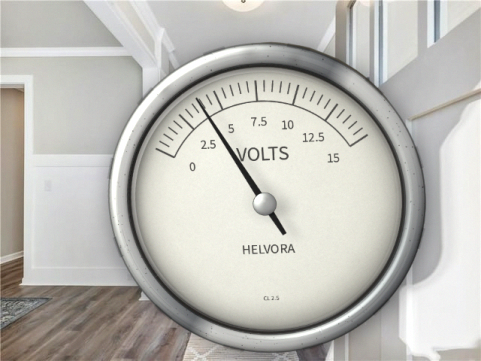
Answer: V 4
